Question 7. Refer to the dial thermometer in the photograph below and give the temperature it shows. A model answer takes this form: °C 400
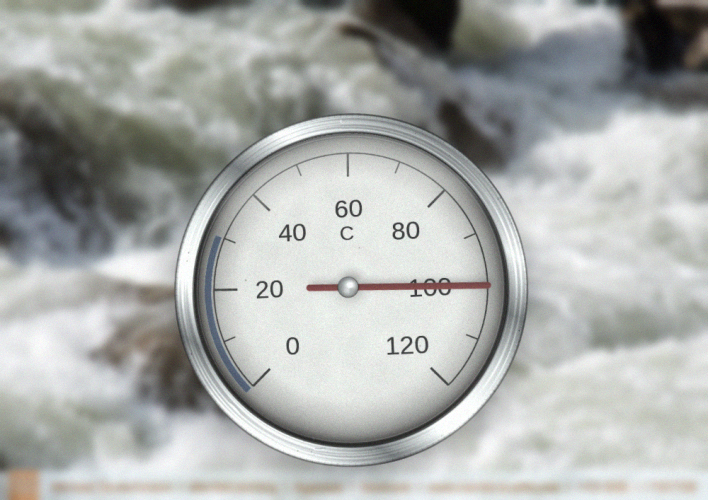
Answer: °C 100
